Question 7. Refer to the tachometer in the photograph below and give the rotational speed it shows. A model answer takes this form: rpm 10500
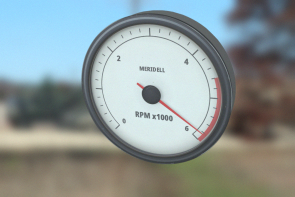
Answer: rpm 5800
